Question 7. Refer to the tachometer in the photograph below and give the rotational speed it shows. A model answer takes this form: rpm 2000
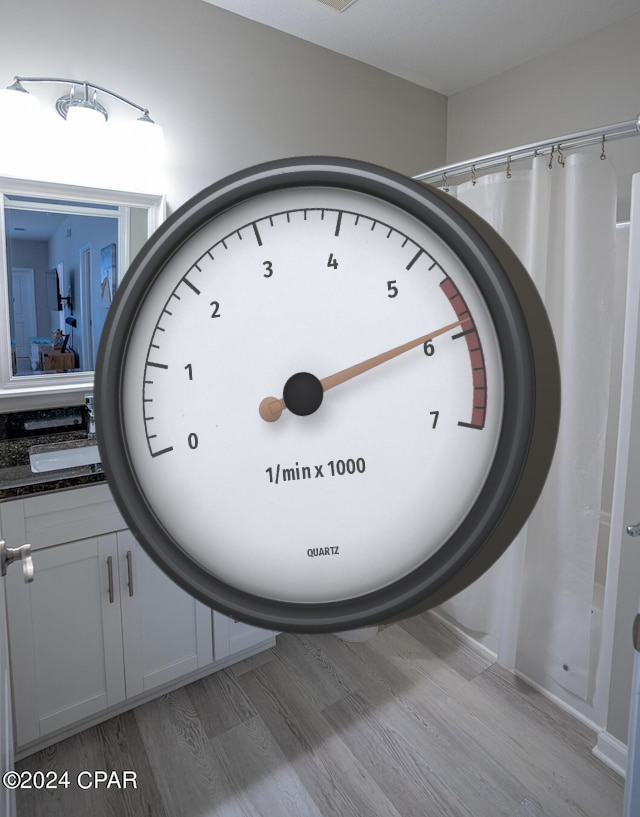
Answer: rpm 5900
